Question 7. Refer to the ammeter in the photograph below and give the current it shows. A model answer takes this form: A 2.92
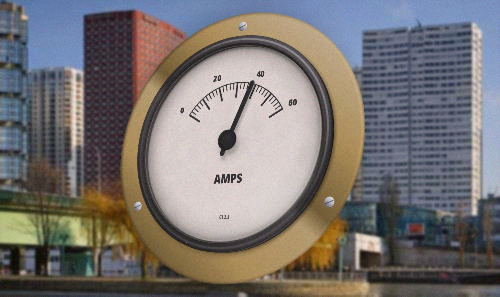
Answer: A 40
